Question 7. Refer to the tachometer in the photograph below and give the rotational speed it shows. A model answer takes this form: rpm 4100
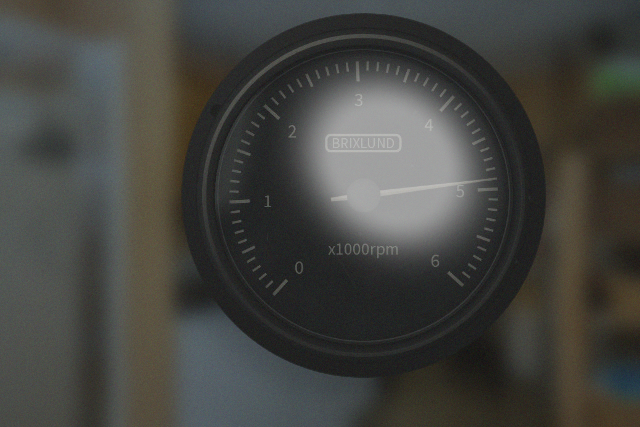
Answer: rpm 4900
